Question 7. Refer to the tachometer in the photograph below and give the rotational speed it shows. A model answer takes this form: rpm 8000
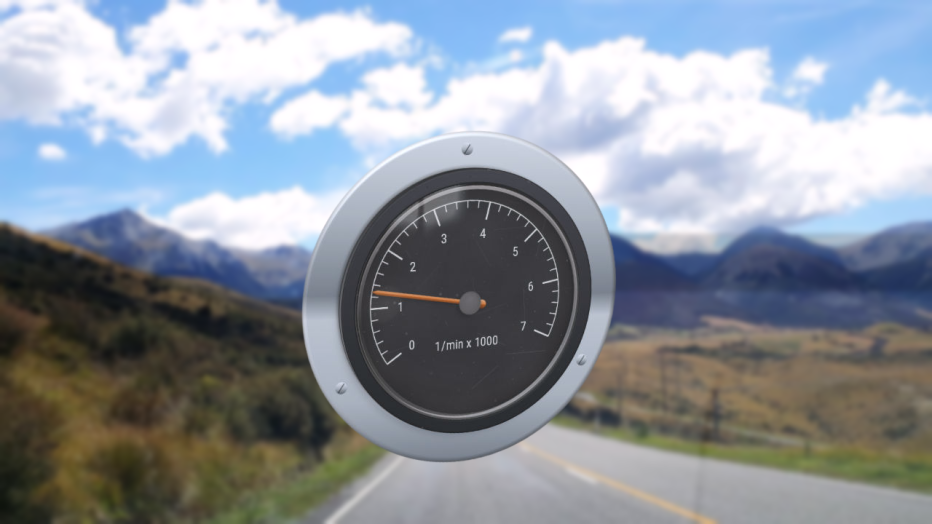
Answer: rpm 1300
